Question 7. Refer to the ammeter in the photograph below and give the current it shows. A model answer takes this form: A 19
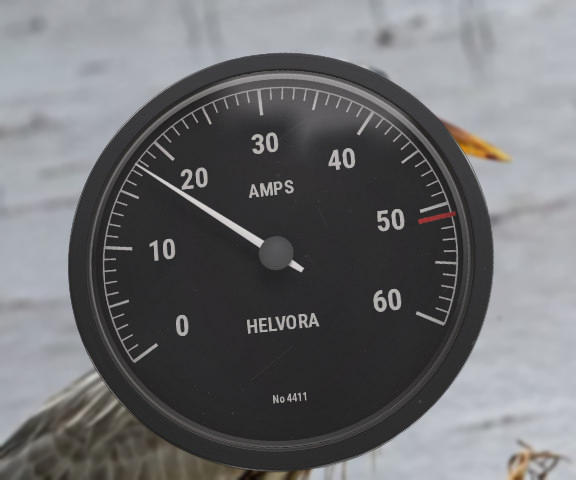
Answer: A 17.5
